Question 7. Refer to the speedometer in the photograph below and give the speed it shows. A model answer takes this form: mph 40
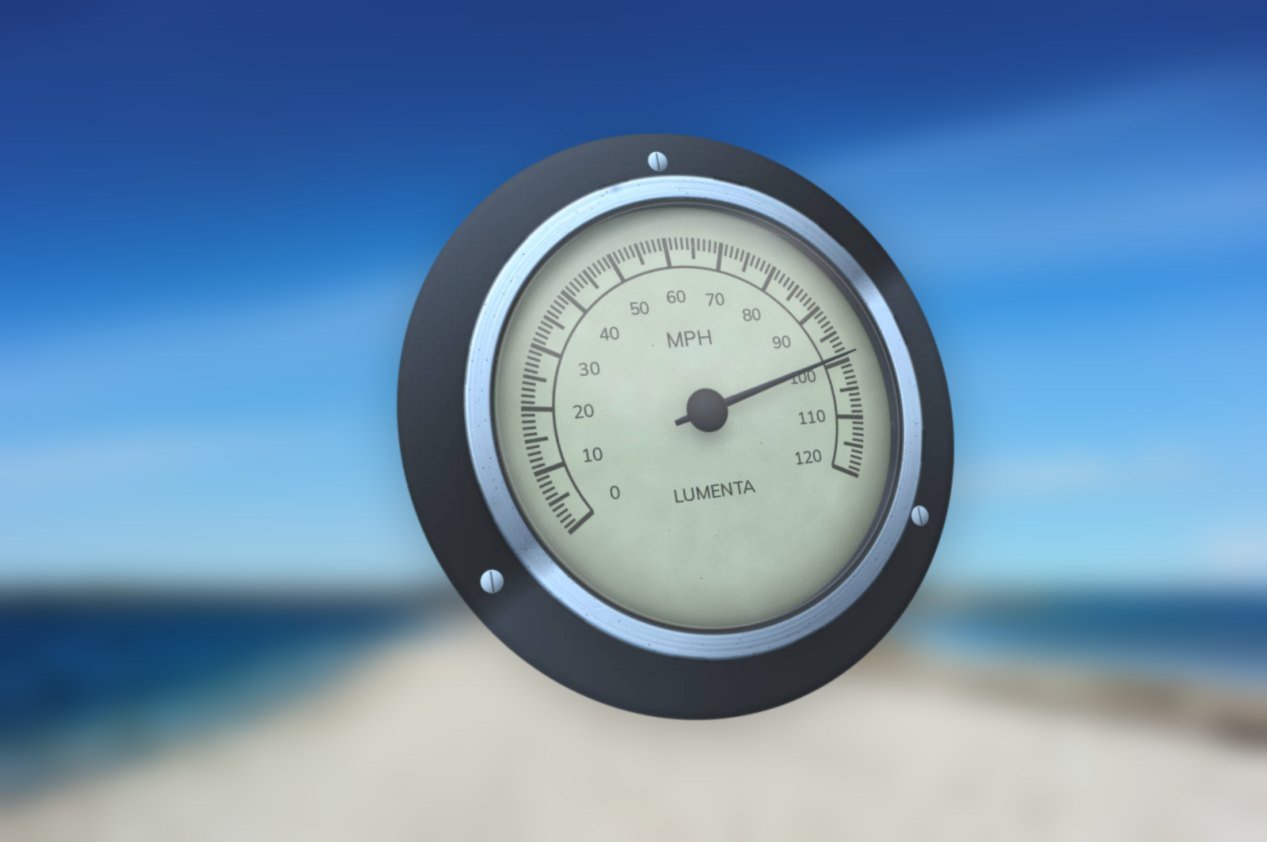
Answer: mph 99
